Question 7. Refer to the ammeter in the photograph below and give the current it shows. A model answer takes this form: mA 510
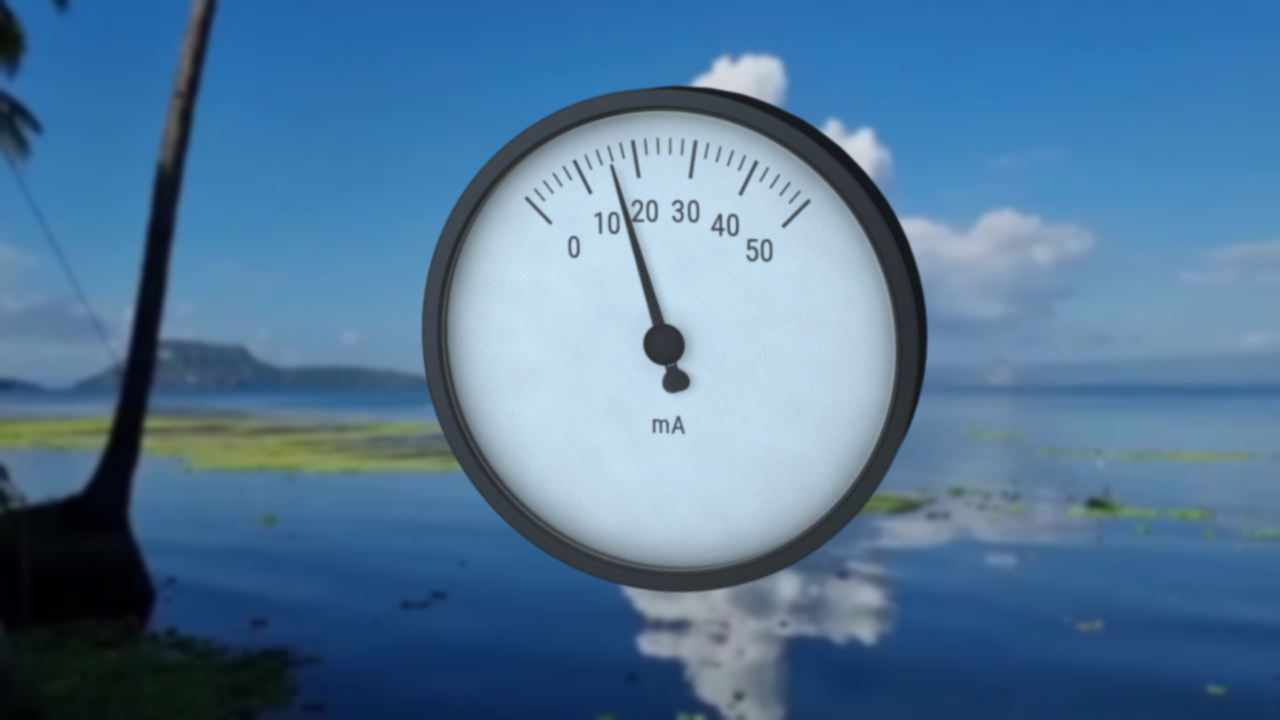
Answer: mA 16
